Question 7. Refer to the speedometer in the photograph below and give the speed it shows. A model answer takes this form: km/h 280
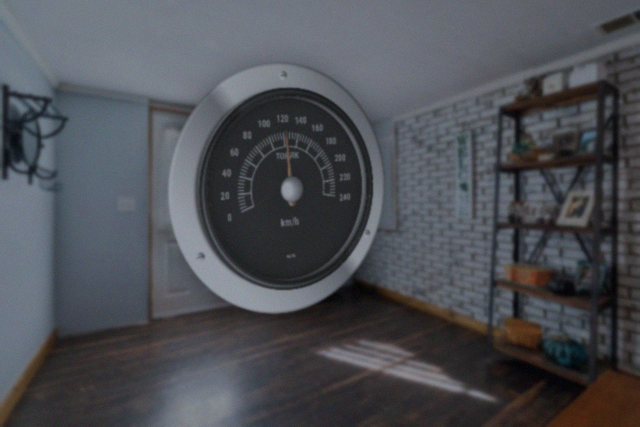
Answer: km/h 120
